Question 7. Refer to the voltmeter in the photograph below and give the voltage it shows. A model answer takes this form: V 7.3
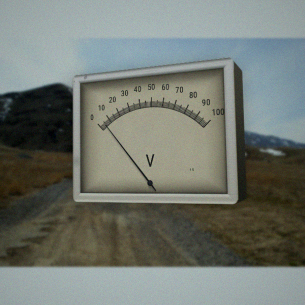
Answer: V 5
